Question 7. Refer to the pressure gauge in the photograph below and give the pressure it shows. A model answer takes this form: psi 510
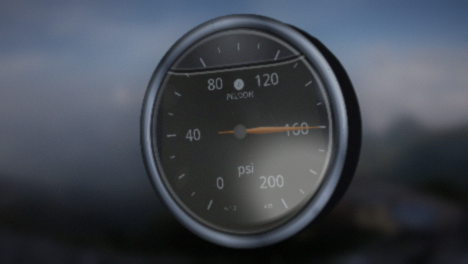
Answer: psi 160
